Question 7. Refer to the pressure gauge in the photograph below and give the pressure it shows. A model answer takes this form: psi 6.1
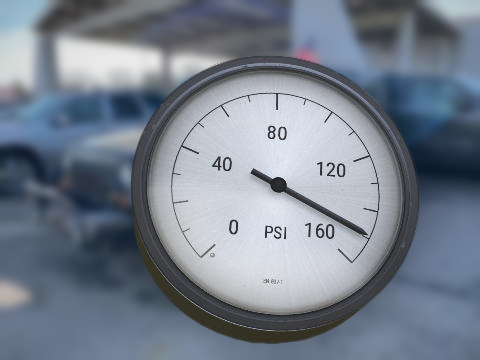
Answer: psi 150
